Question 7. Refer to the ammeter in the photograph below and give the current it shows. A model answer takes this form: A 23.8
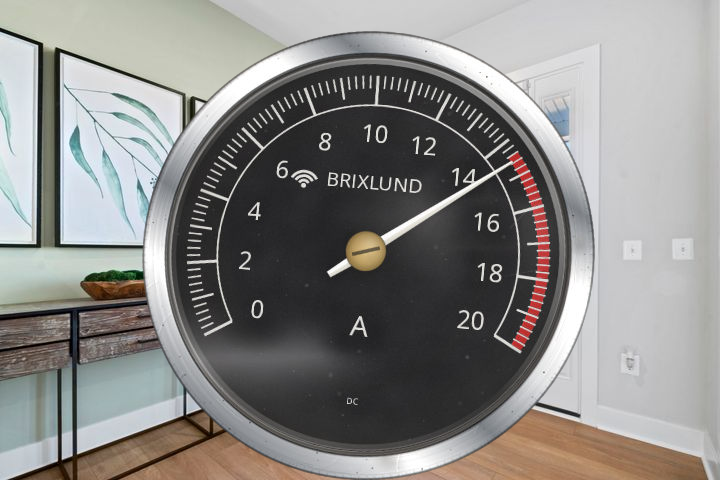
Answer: A 14.6
